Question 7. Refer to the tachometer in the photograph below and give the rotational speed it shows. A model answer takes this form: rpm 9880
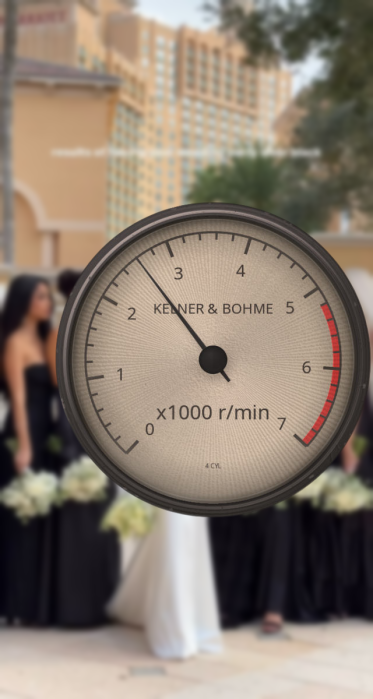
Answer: rpm 2600
